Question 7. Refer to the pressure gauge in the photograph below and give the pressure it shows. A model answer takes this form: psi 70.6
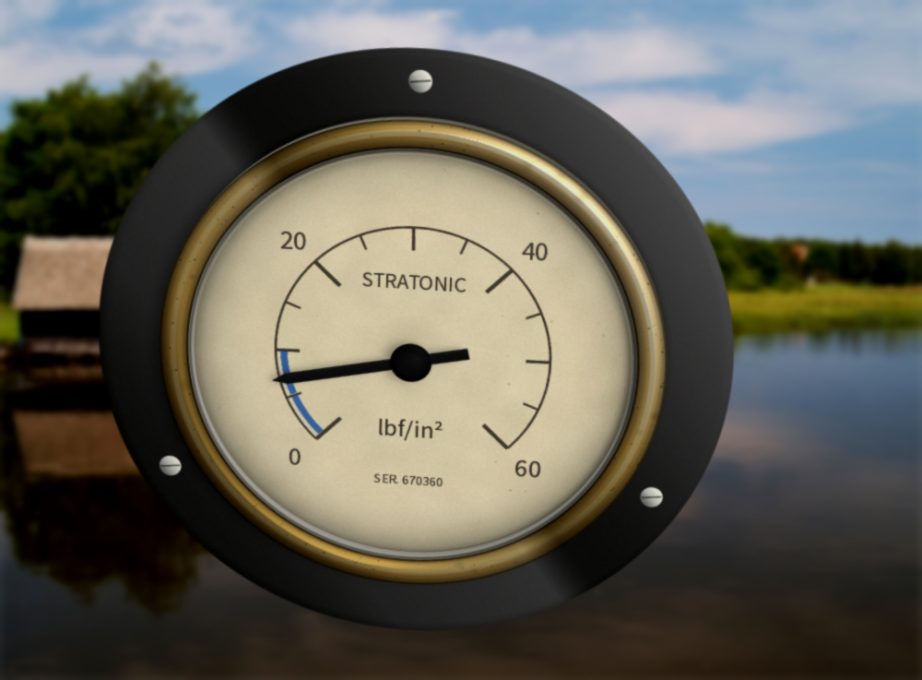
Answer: psi 7.5
